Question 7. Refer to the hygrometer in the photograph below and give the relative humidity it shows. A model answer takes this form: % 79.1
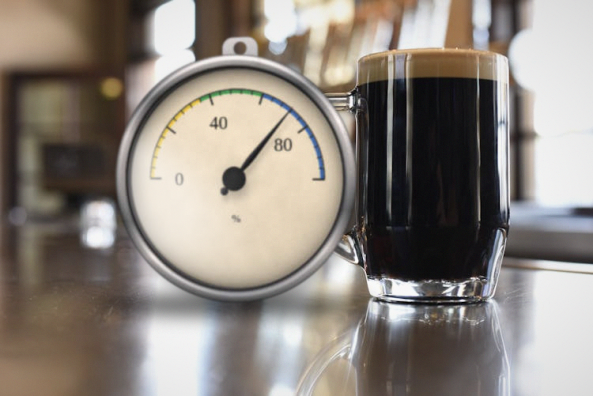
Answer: % 72
